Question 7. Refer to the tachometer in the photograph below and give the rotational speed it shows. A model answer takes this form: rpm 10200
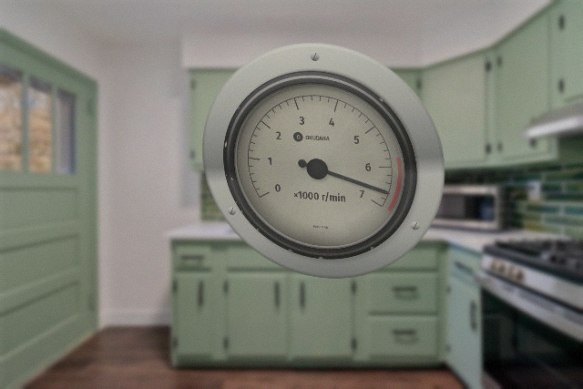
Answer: rpm 6600
